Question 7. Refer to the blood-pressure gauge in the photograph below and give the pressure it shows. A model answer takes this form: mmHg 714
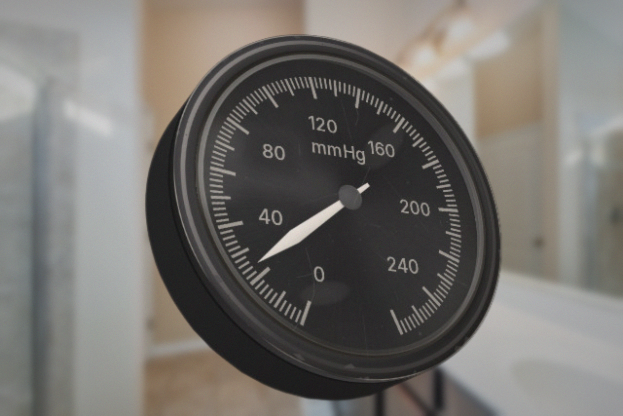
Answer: mmHg 24
